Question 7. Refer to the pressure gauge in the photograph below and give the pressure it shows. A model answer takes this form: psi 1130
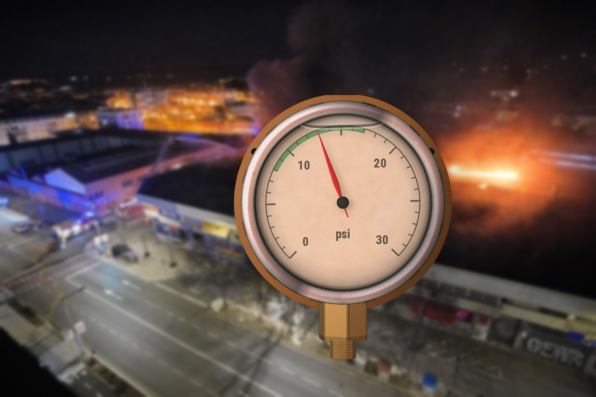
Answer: psi 13
